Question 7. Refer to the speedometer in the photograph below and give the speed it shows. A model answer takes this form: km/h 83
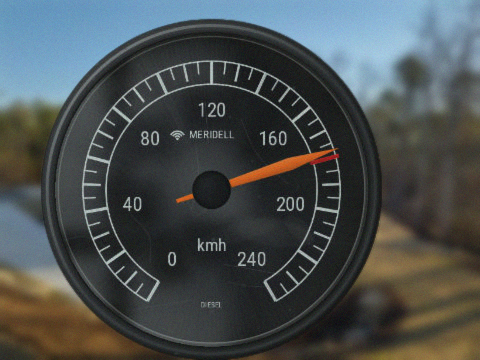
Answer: km/h 177.5
